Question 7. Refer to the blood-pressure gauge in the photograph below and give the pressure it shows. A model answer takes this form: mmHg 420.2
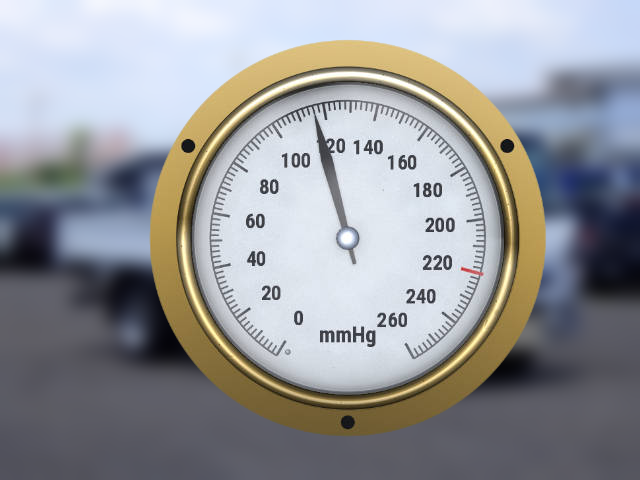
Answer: mmHg 116
